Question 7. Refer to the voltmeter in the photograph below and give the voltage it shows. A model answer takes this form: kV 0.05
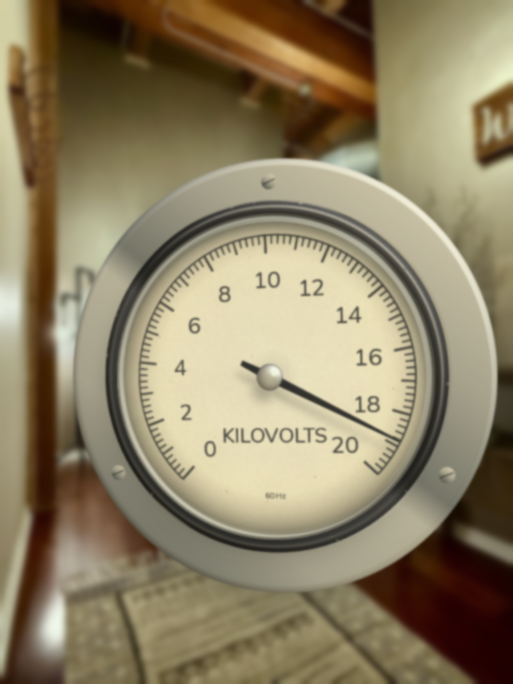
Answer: kV 18.8
